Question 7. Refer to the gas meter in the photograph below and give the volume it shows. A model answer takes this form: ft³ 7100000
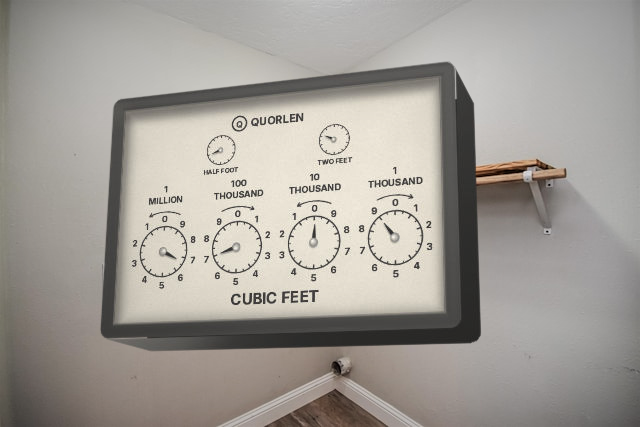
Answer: ft³ 669900
